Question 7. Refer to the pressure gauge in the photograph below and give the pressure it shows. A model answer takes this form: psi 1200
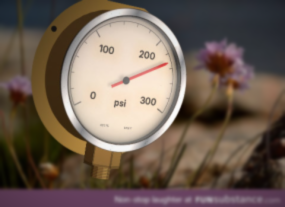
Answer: psi 230
